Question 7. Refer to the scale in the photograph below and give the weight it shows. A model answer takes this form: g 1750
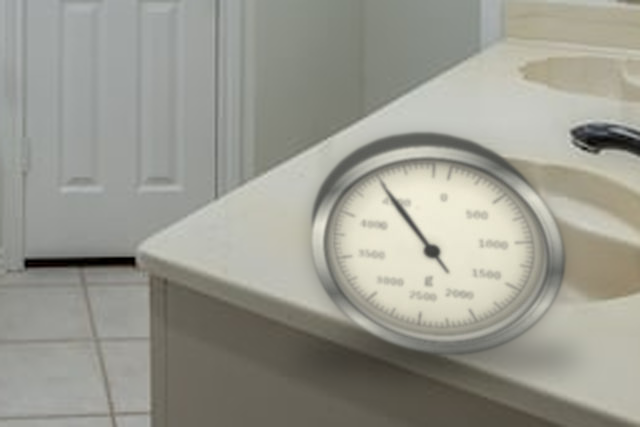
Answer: g 4500
